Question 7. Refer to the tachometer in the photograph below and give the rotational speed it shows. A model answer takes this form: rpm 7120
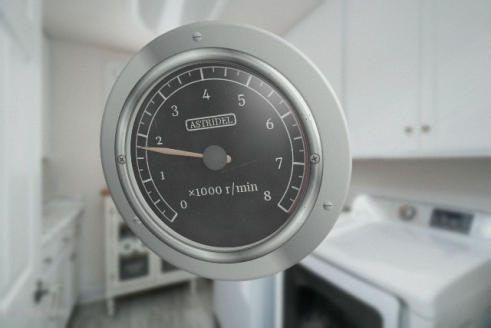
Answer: rpm 1750
